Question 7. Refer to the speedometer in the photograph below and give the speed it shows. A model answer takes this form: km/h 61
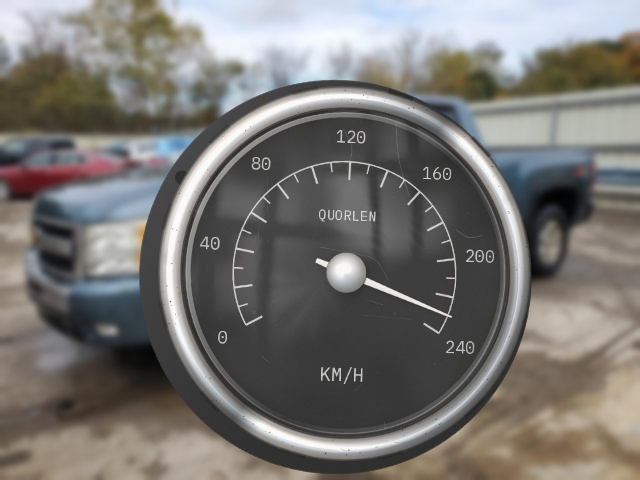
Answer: km/h 230
